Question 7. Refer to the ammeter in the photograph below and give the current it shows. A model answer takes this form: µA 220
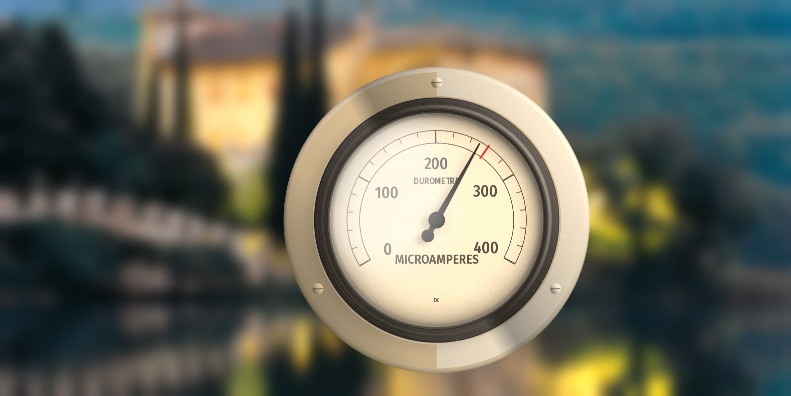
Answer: µA 250
